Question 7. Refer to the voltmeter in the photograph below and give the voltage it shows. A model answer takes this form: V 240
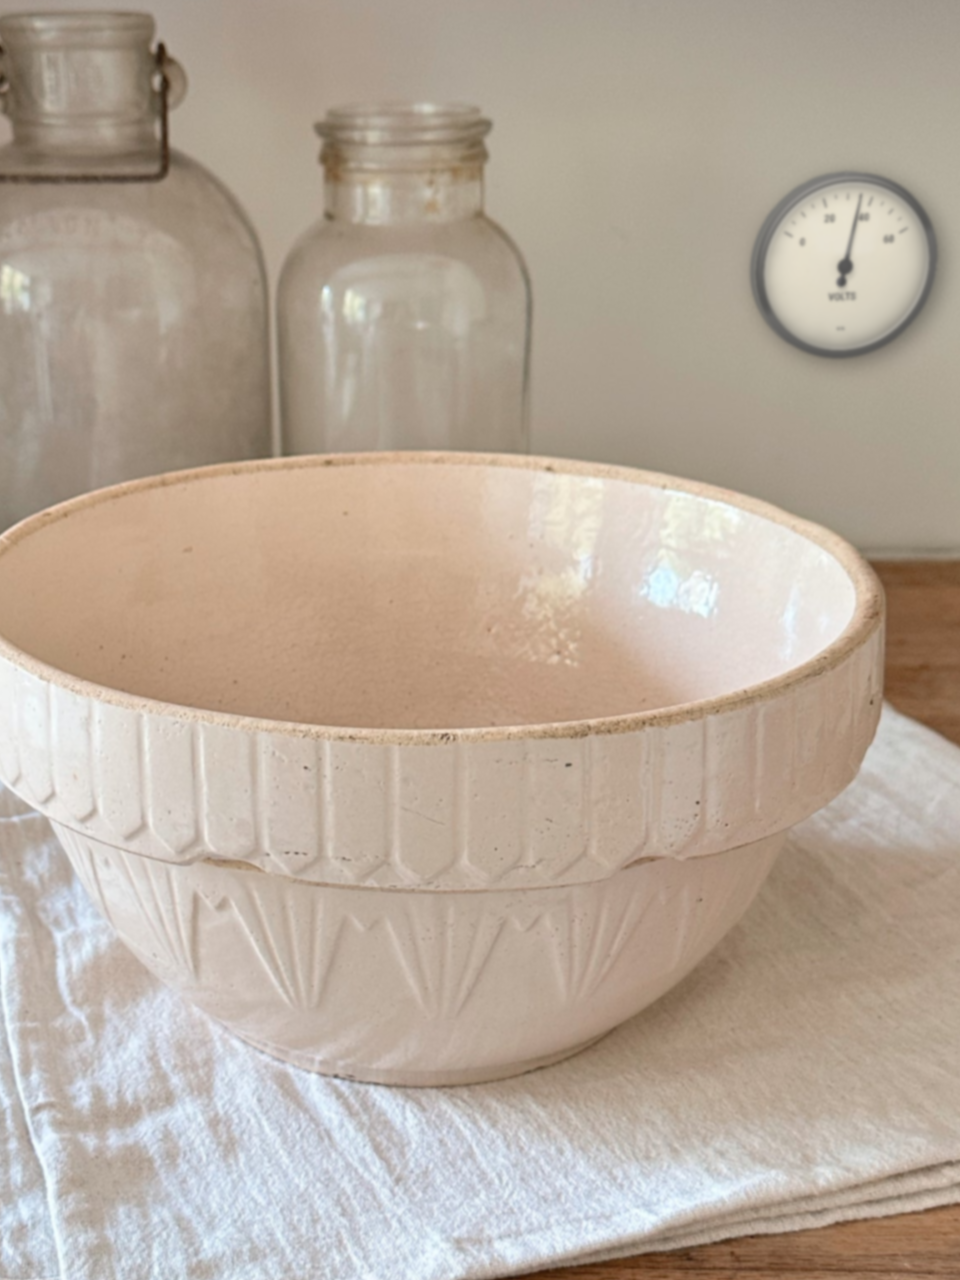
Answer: V 35
